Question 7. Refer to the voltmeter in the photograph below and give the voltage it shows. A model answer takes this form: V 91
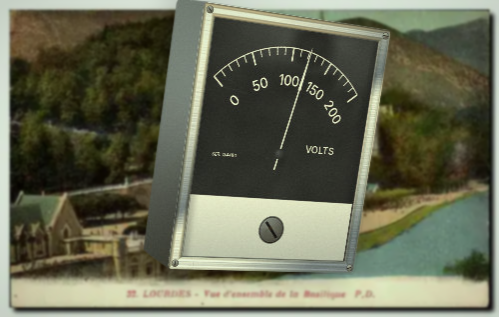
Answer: V 120
